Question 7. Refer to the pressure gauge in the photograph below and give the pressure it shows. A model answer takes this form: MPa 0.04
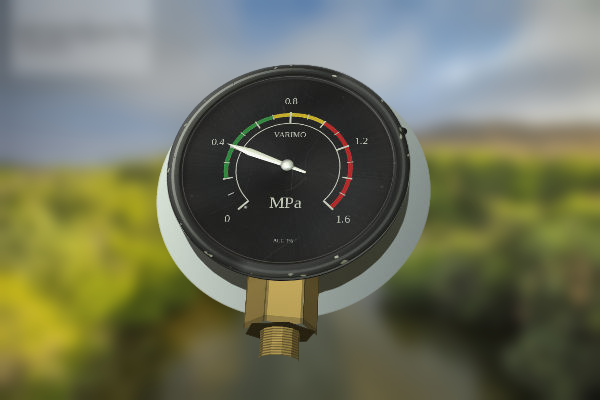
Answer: MPa 0.4
